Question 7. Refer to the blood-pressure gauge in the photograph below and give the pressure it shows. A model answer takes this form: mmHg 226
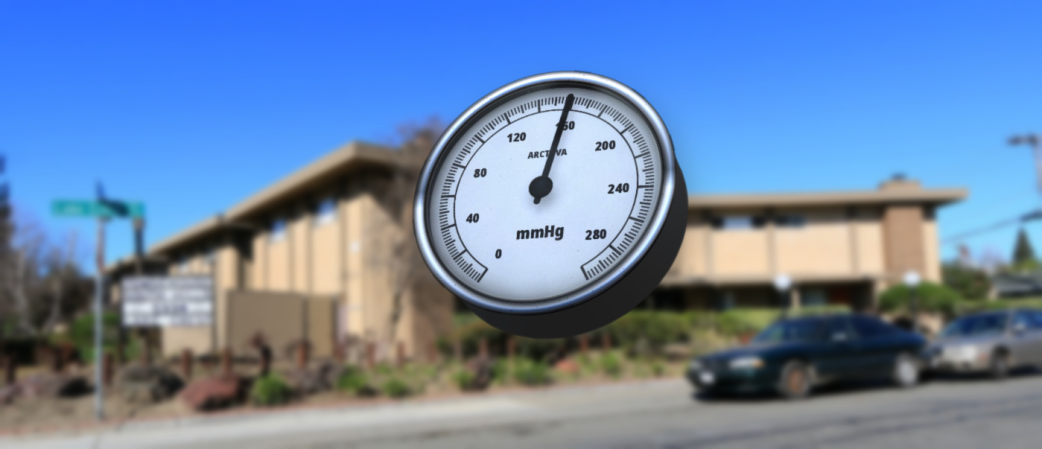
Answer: mmHg 160
